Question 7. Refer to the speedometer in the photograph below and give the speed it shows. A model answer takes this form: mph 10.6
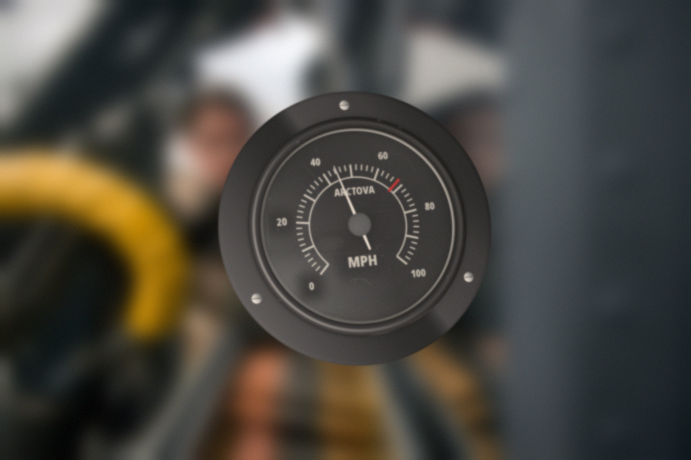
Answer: mph 44
